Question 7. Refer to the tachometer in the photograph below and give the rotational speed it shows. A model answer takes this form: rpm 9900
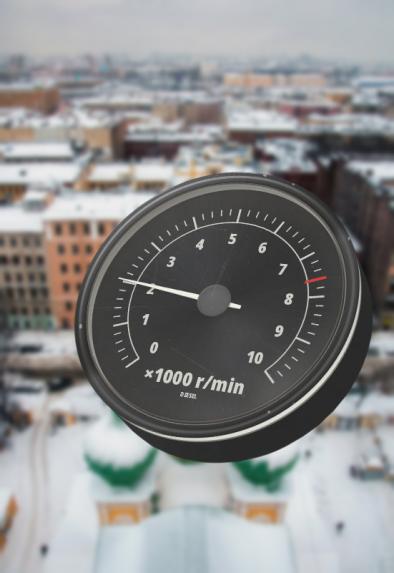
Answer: rpm 2000
